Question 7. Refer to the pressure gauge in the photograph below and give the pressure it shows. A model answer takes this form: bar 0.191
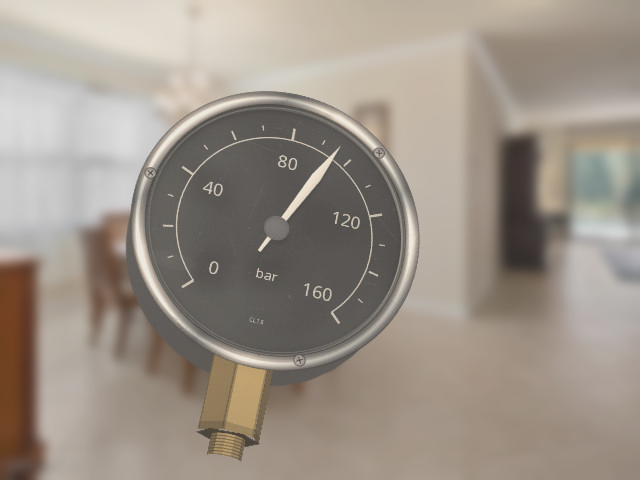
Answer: bar 95
